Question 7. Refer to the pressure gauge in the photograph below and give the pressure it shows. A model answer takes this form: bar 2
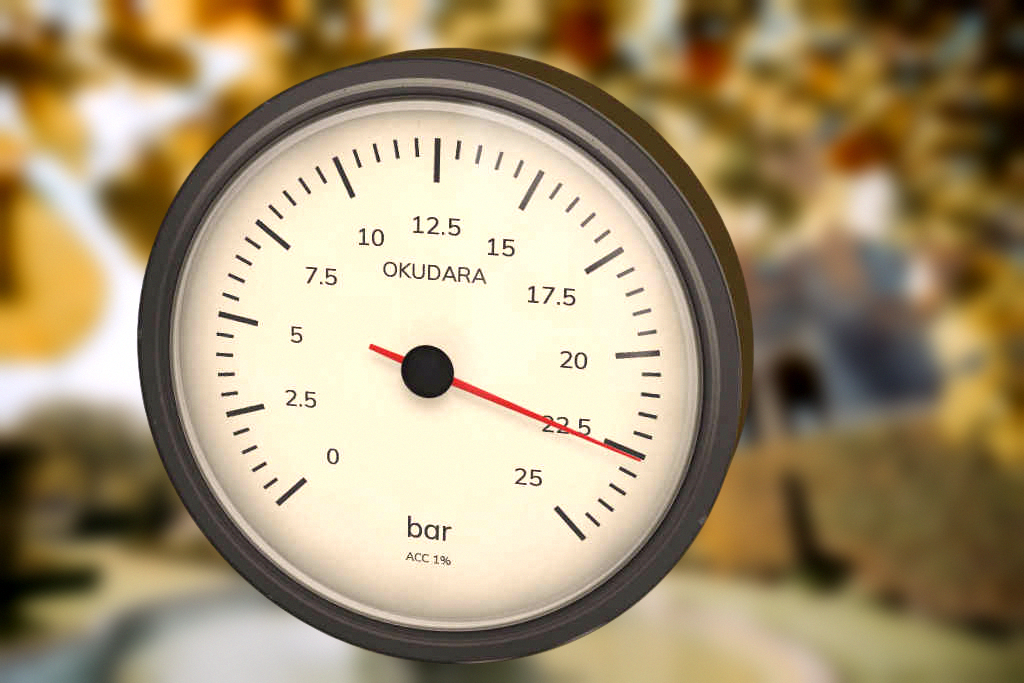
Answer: bar 22.5
